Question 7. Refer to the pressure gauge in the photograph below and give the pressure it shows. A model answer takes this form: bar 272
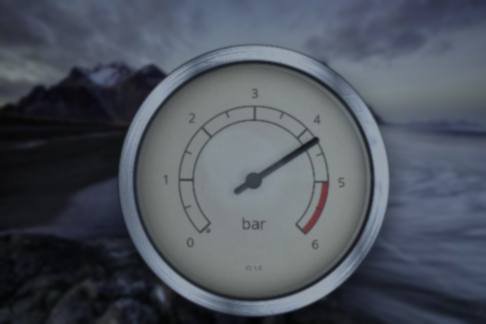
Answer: bar 4.25
